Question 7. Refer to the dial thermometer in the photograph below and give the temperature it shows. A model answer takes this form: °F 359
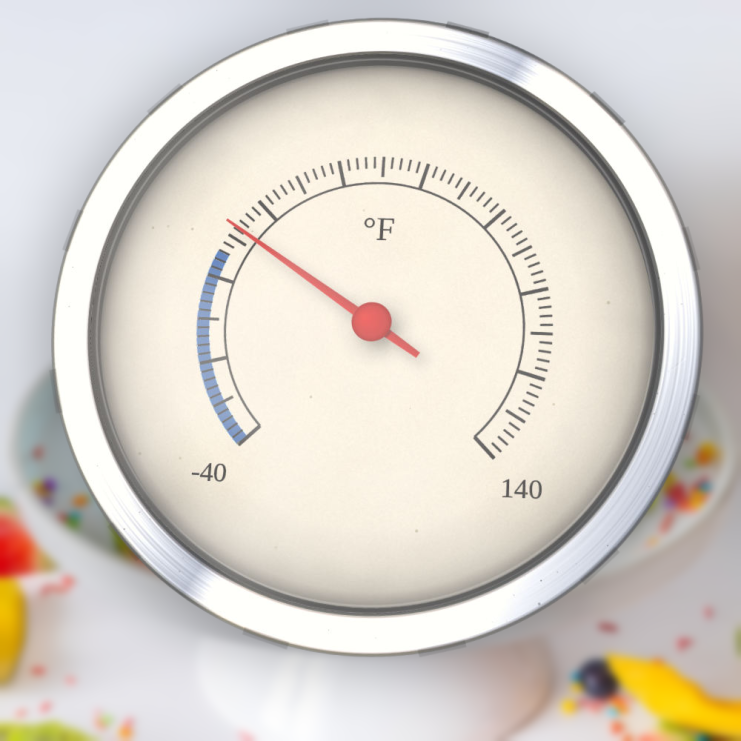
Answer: °F 12
